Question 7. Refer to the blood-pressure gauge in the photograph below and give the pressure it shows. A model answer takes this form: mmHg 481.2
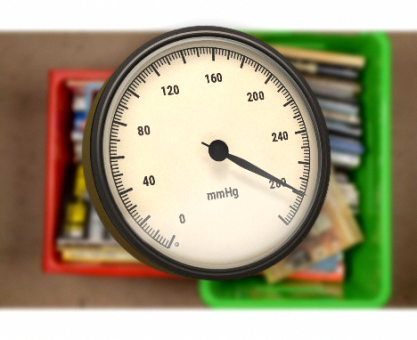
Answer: mmHg 280
